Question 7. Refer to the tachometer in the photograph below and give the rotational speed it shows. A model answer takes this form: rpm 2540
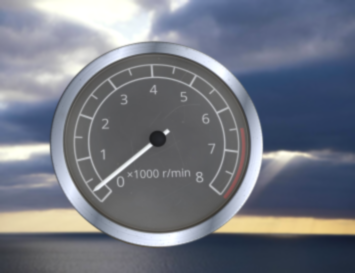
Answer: rpm 250
